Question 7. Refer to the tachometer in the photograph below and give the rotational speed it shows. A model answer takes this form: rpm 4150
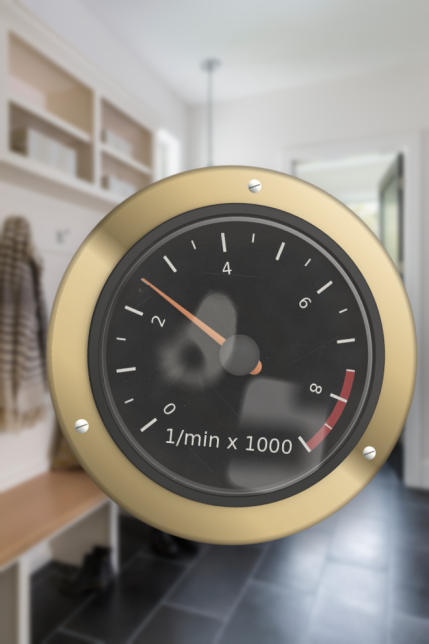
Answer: rpm 2500
